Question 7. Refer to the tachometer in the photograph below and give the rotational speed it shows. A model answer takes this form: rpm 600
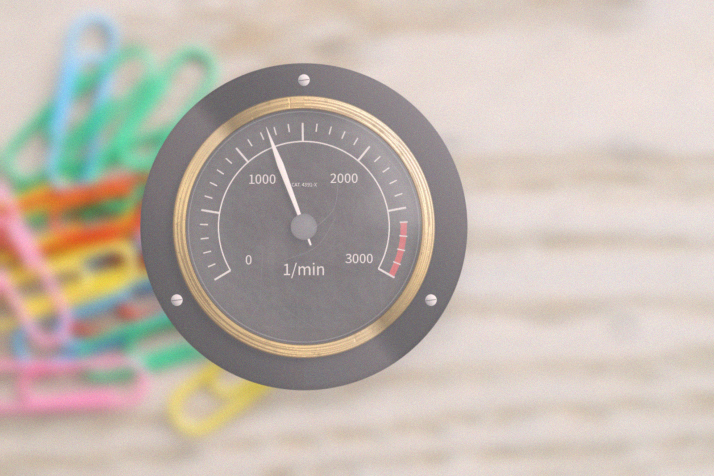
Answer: rpm 1250
